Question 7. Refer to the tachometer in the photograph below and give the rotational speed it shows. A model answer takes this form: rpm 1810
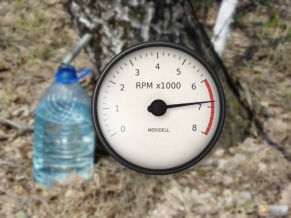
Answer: rpm 6800
